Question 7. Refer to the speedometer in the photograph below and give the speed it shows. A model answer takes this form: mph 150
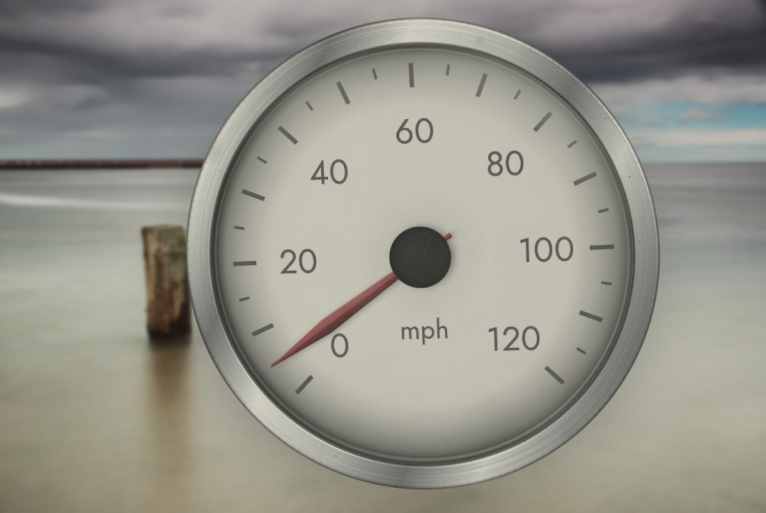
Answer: mph 5
